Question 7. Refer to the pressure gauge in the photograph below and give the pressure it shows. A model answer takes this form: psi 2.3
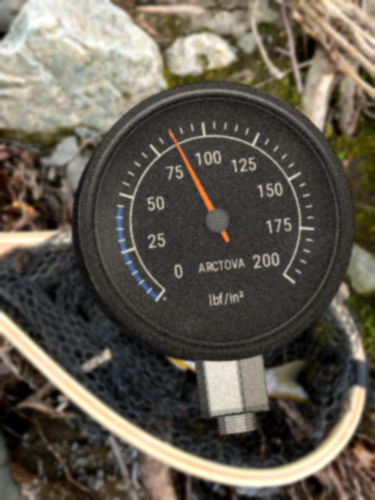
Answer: psi 85
